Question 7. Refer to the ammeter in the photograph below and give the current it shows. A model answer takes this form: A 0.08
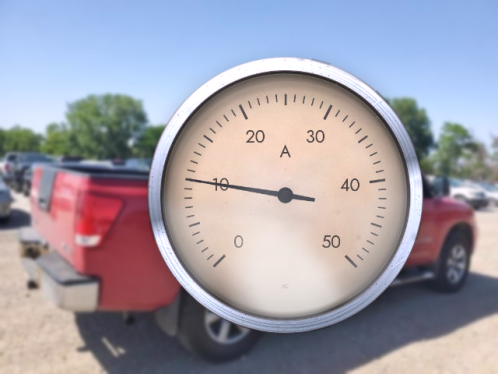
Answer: A 10
